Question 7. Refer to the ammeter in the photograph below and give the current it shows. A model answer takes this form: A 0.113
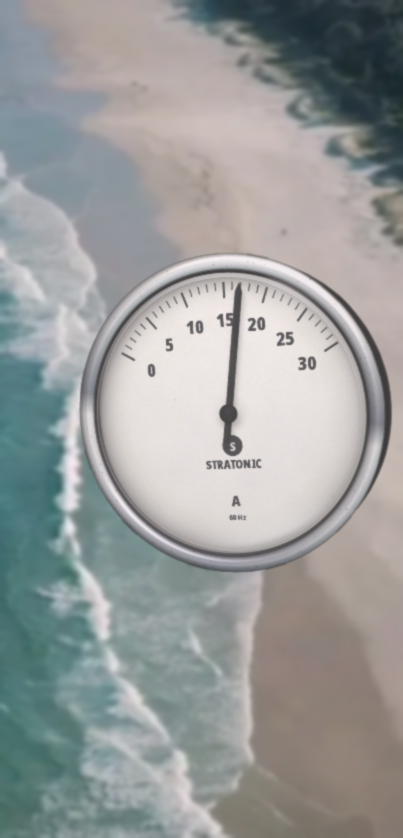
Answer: A 17
